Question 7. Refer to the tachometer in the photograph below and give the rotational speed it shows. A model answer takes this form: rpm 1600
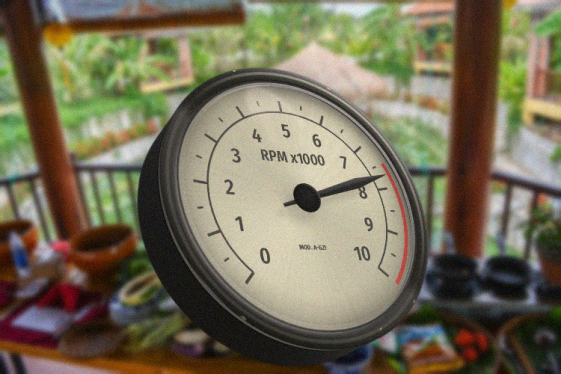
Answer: rpm 7750
